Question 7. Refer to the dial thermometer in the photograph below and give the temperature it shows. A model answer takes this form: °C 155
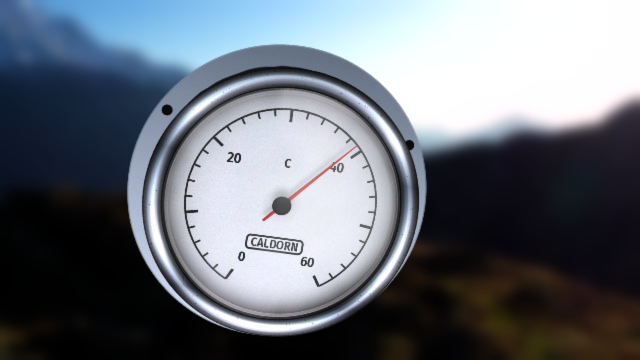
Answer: °C 39
